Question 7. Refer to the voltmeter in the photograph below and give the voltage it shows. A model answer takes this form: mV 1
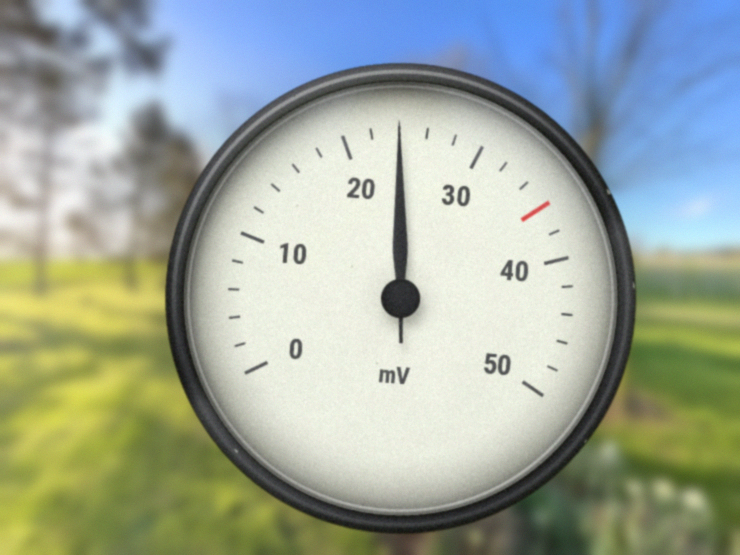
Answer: mV 24
